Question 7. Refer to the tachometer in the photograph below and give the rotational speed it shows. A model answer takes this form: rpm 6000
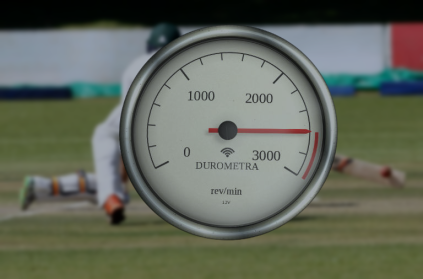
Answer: rpm 2600
